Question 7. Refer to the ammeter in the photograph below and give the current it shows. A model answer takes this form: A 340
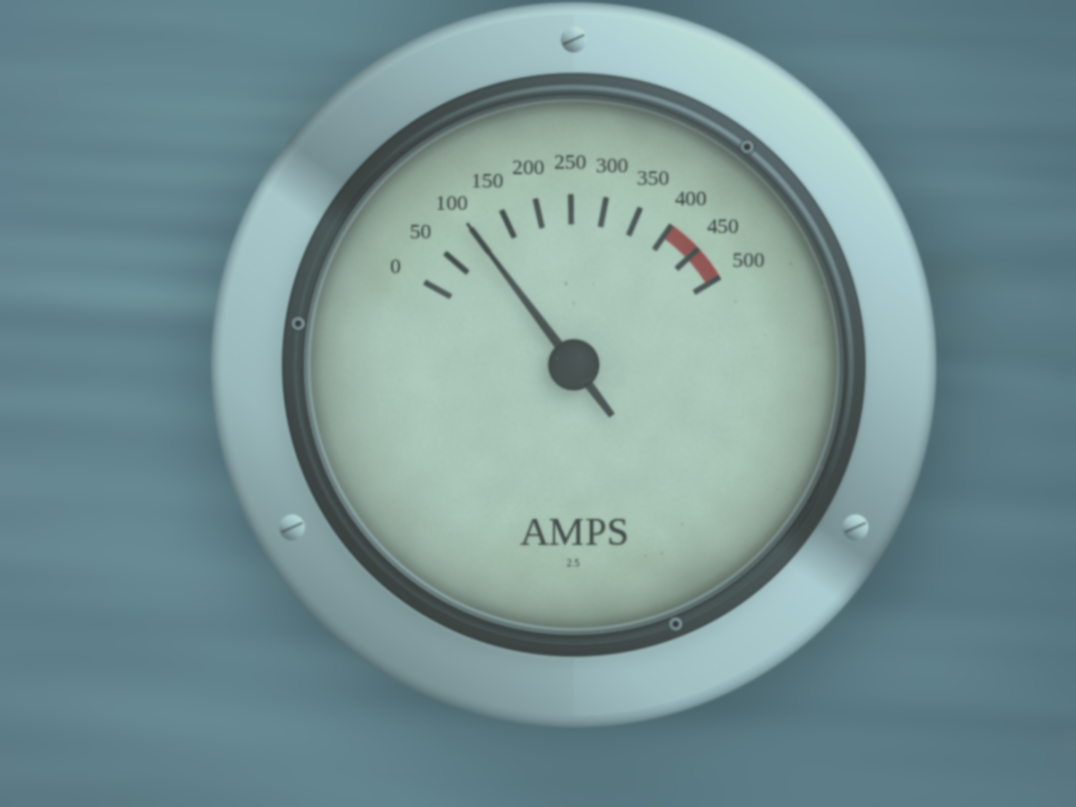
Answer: A 100
